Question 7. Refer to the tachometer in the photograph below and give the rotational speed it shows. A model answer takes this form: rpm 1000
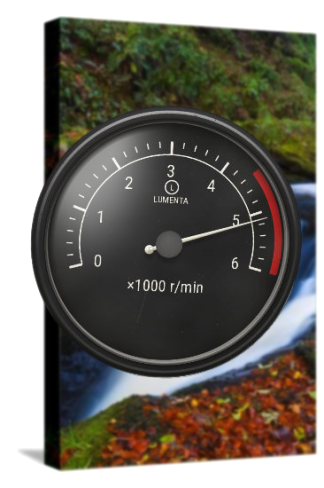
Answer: rpm 5100
